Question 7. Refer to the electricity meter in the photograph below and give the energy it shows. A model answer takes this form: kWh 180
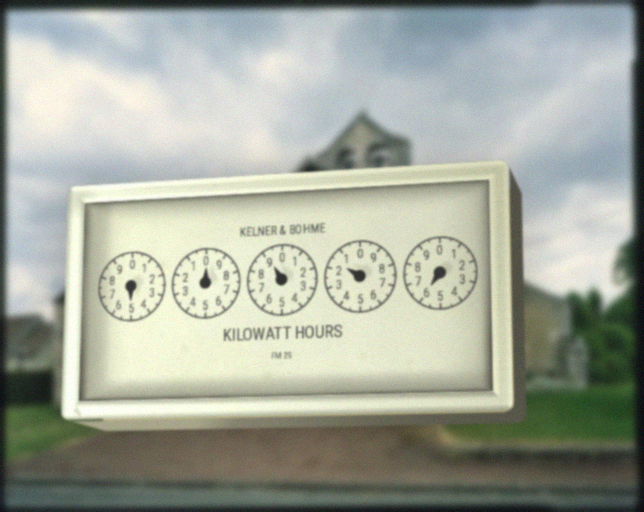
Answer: kWh 49916
